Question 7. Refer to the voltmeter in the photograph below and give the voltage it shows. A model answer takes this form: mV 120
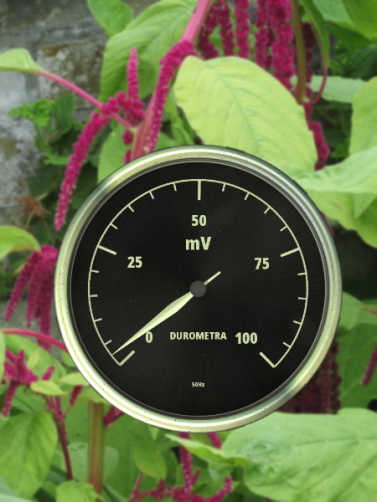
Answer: mV 2.5
